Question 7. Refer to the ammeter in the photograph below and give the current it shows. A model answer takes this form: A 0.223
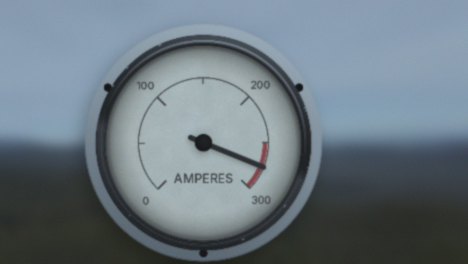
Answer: A 275
